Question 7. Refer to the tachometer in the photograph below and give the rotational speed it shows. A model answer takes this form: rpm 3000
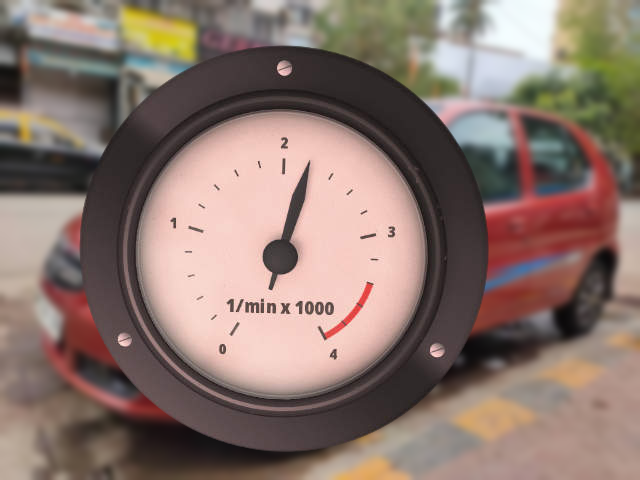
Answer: rpm 2200
